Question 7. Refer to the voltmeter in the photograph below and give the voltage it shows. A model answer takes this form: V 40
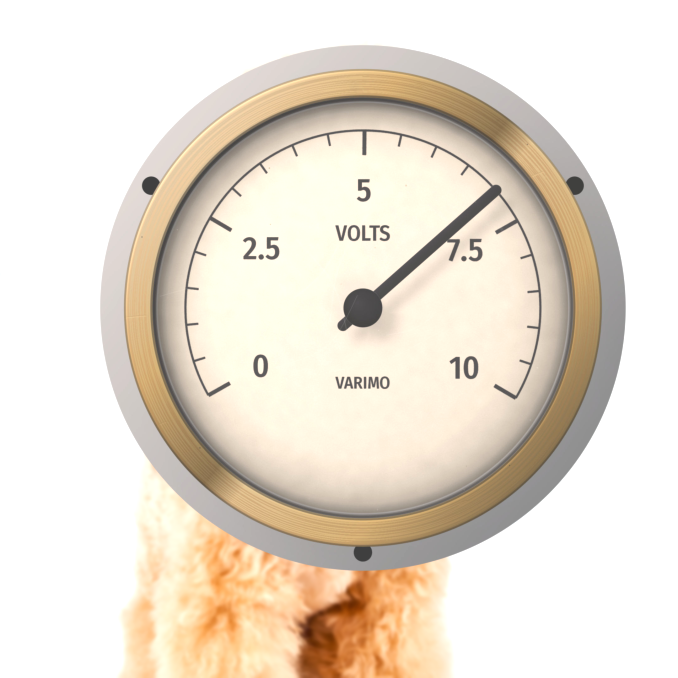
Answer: V 7
